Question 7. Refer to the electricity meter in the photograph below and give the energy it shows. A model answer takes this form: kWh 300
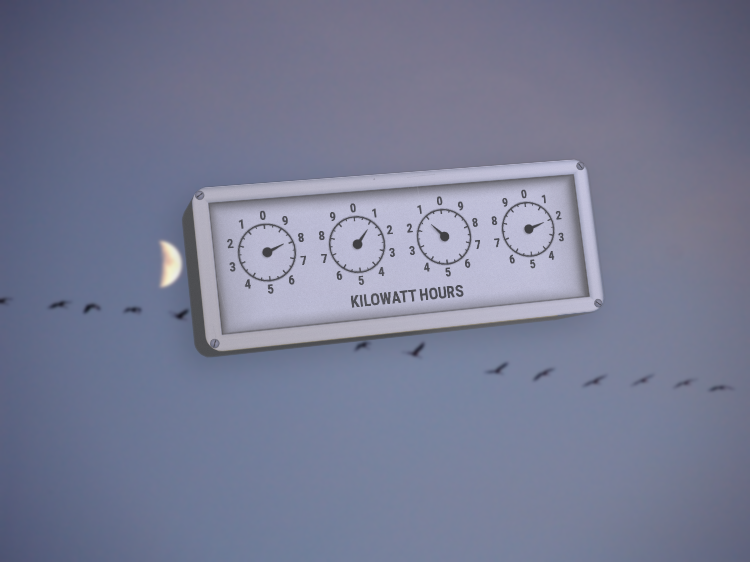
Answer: kWh 8112
